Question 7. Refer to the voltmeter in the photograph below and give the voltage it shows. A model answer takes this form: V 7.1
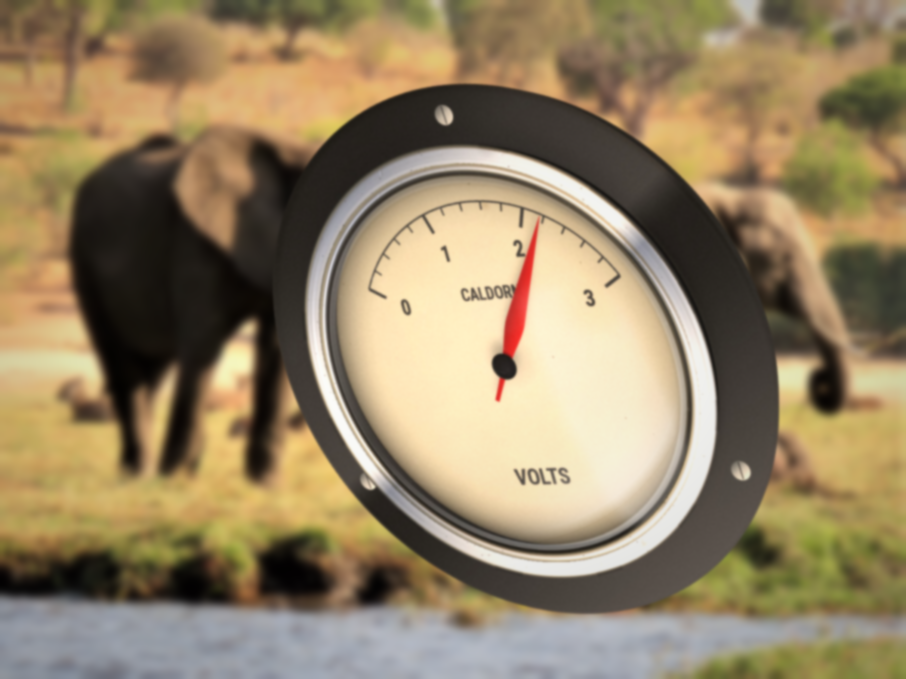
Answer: V 2.2
